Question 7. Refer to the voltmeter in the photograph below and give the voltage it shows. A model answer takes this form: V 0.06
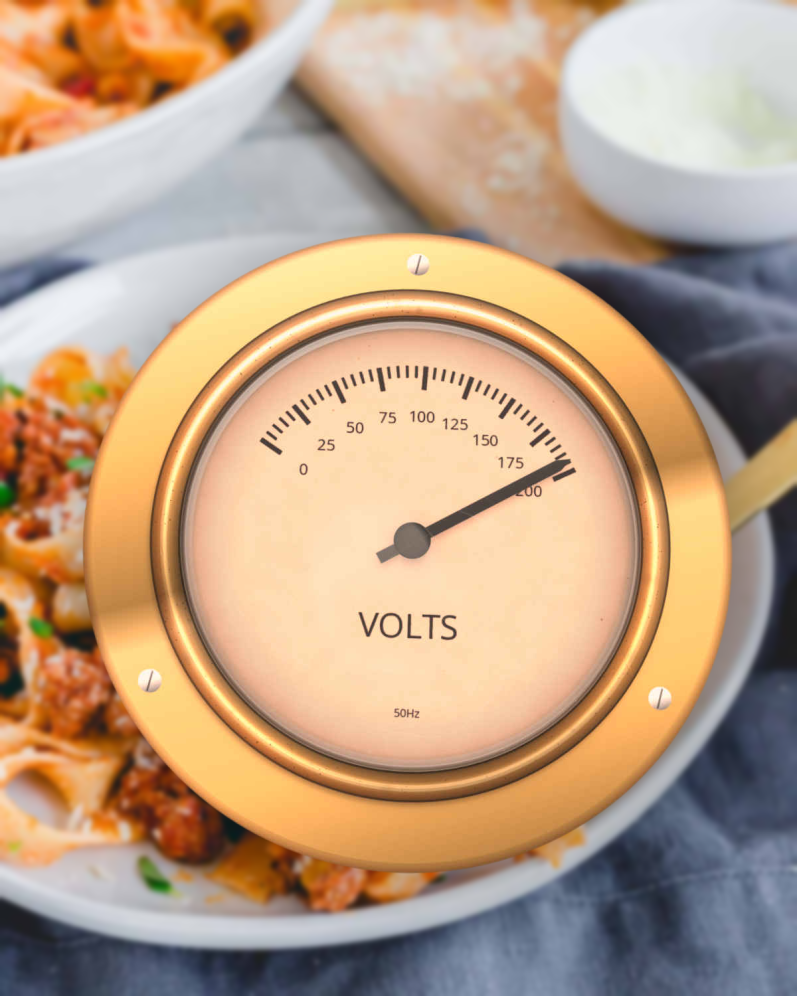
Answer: V 195
